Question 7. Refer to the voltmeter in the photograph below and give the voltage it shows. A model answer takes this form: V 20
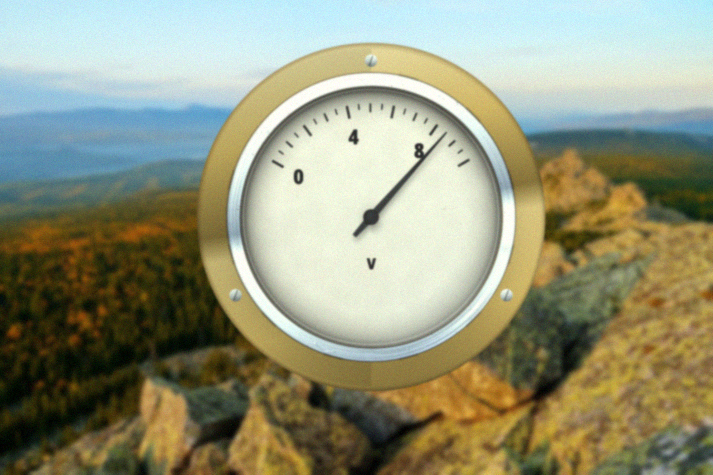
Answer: V 8.5
